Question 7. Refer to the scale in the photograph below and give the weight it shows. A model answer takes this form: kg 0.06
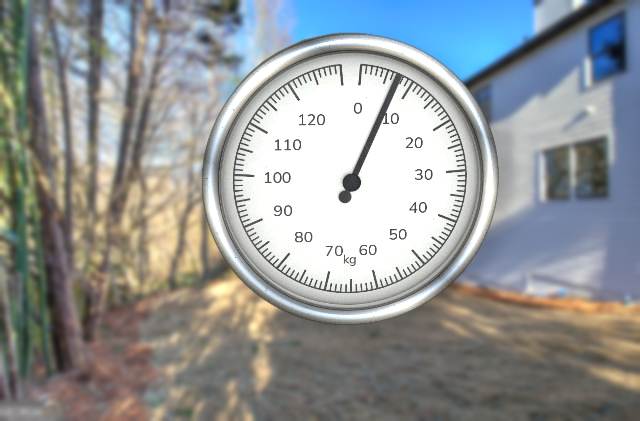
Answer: kg 7
